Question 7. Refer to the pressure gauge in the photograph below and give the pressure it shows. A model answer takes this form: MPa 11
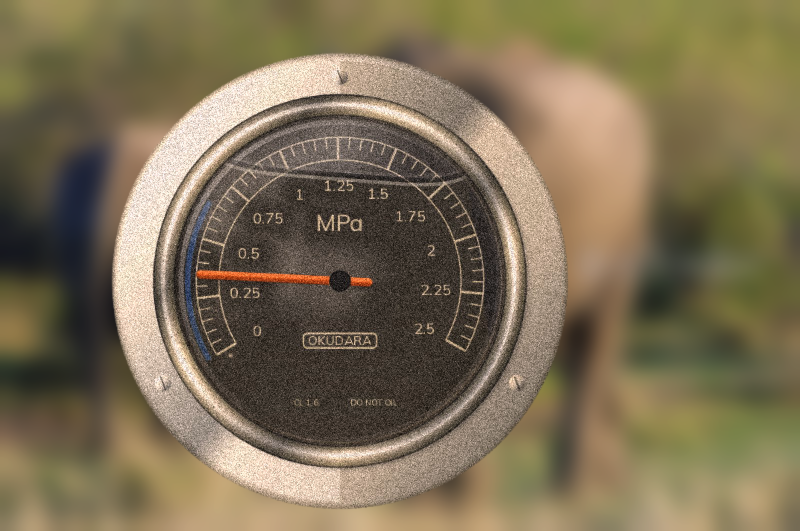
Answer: MPa 0.35
